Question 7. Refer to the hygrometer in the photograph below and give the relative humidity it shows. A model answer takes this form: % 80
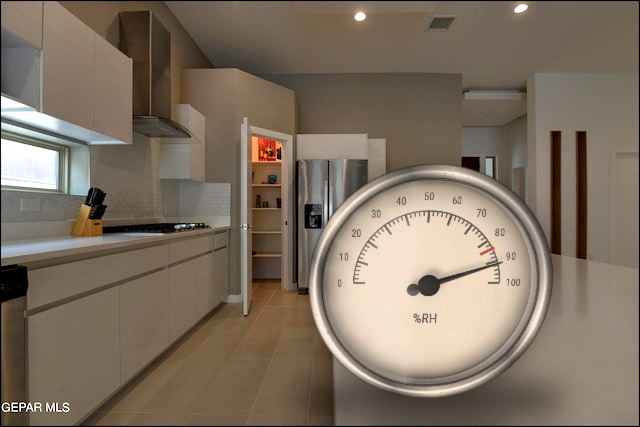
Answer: % 90
